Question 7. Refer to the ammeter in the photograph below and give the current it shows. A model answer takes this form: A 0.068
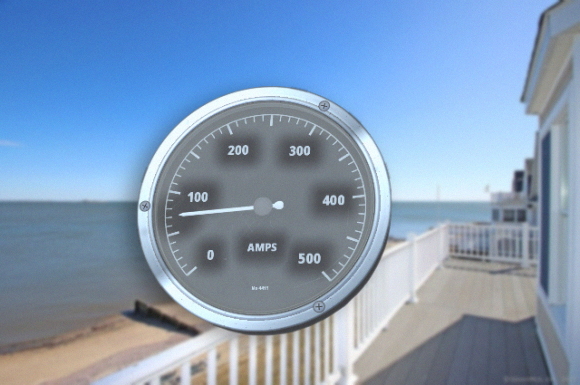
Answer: A 70
